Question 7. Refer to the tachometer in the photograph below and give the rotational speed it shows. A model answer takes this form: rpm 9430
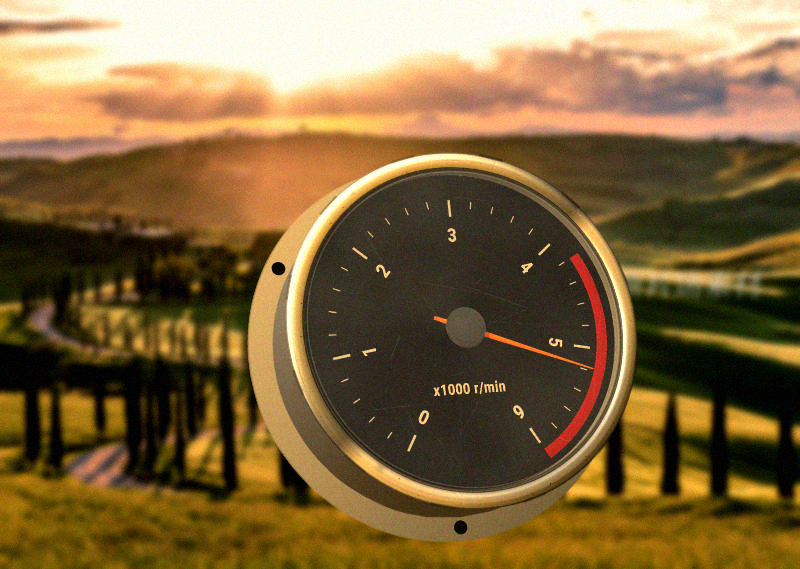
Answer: rpm 5200
